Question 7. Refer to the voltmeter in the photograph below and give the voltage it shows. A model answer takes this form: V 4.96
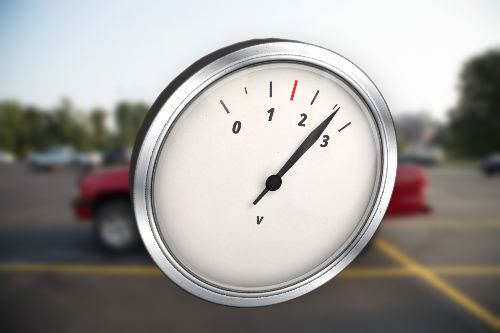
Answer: V 2.5
